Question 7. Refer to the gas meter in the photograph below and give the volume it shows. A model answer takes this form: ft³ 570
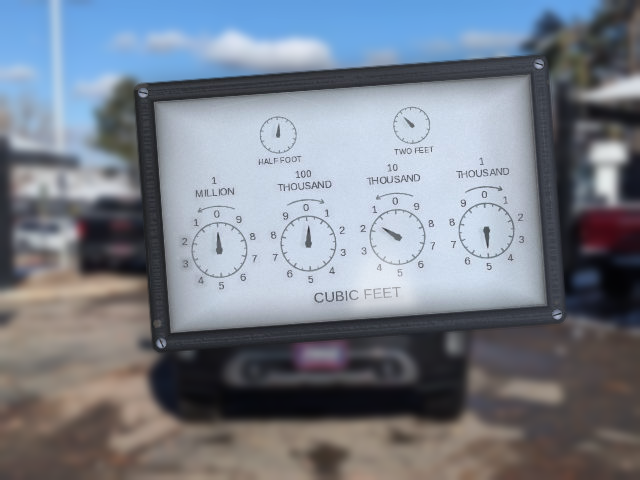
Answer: ft³ 1500
